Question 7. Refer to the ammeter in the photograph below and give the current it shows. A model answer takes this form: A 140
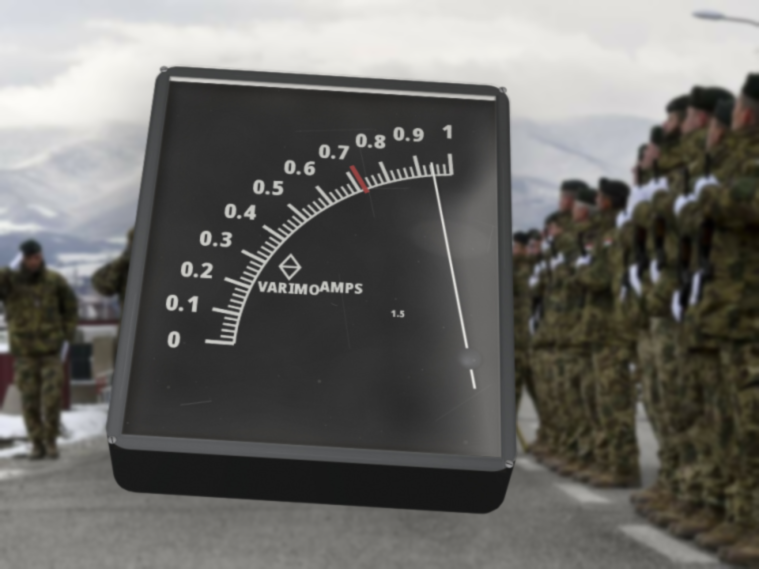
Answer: A 0.94
